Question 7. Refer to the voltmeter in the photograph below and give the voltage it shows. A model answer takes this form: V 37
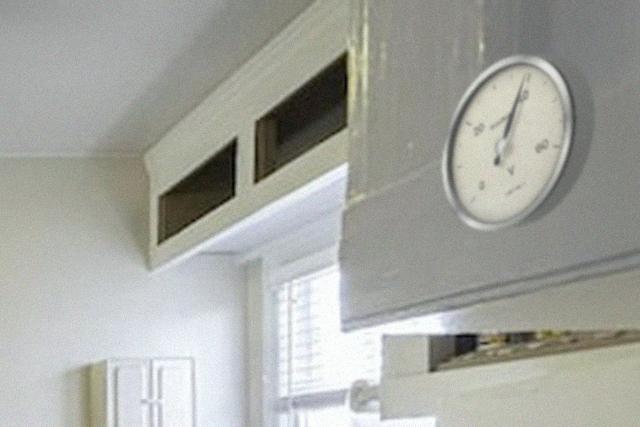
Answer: V 40
